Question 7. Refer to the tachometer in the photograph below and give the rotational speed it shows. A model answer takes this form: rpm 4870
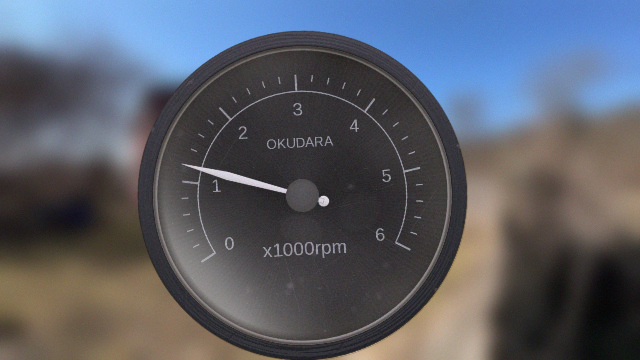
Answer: rpm 1200
